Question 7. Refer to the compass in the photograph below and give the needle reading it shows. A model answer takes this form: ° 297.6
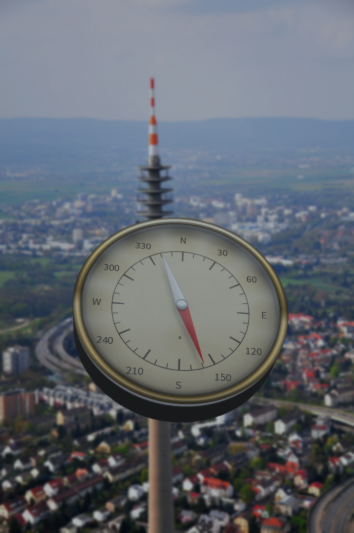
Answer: ° 160
